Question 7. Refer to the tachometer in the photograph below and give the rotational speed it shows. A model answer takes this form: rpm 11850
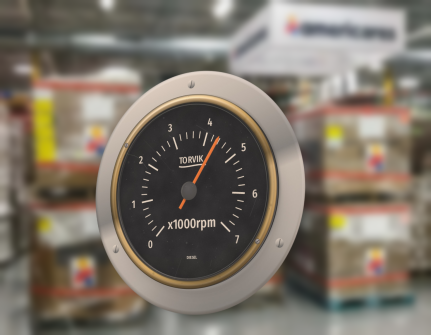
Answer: rpm 4400
